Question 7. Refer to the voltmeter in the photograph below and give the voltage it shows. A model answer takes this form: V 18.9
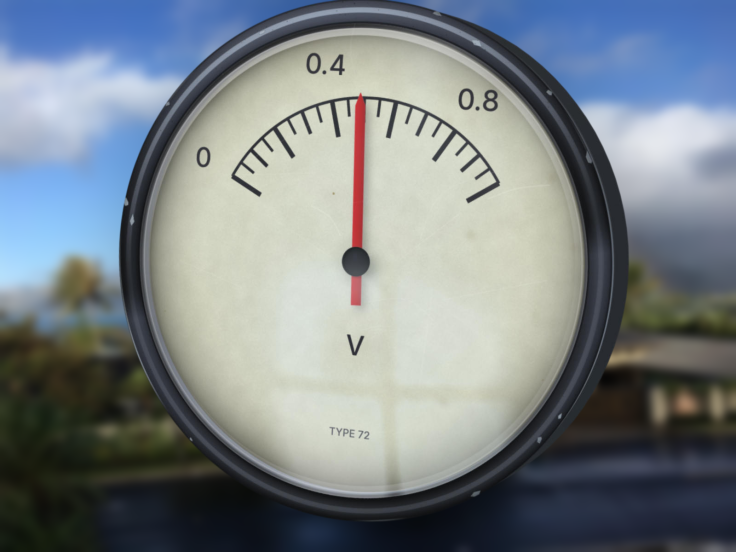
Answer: V 0.5
